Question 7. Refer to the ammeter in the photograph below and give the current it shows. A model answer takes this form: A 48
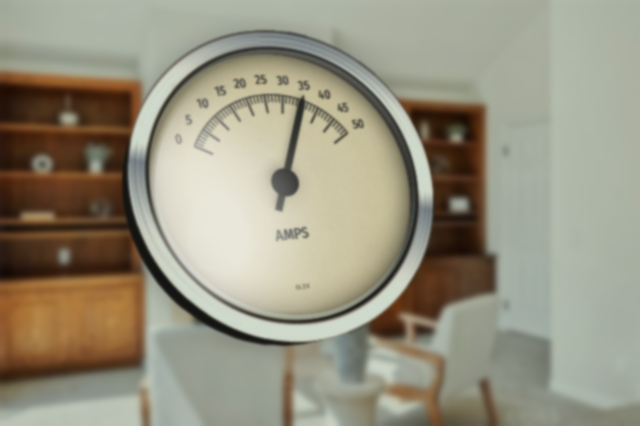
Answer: A 35
